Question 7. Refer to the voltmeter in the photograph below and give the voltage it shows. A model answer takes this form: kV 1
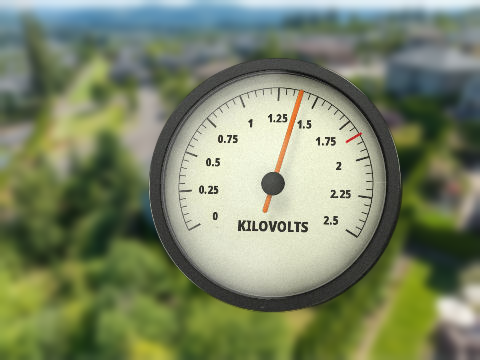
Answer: kV 1.4
